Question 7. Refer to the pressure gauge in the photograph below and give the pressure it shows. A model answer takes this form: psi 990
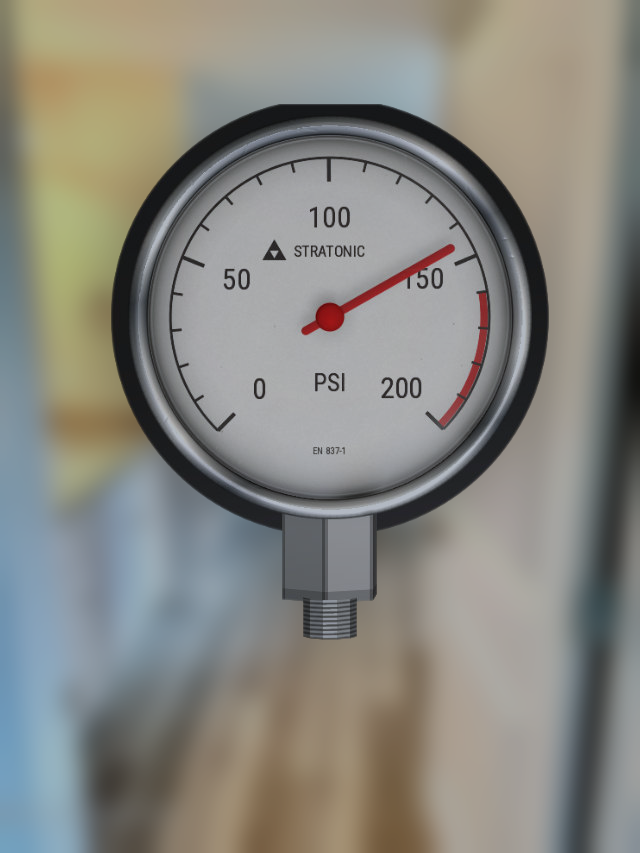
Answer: psi 145
